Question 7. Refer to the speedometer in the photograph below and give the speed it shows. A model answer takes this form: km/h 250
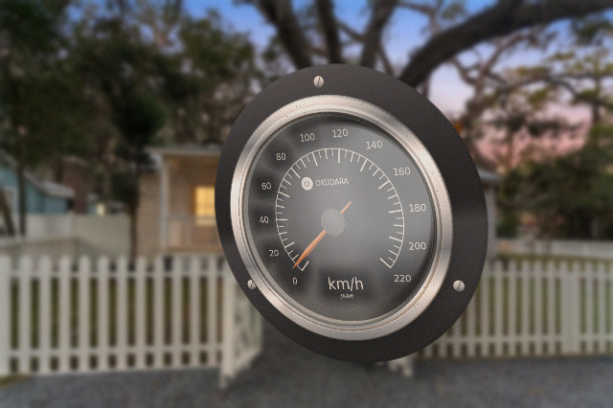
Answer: km/h 5
